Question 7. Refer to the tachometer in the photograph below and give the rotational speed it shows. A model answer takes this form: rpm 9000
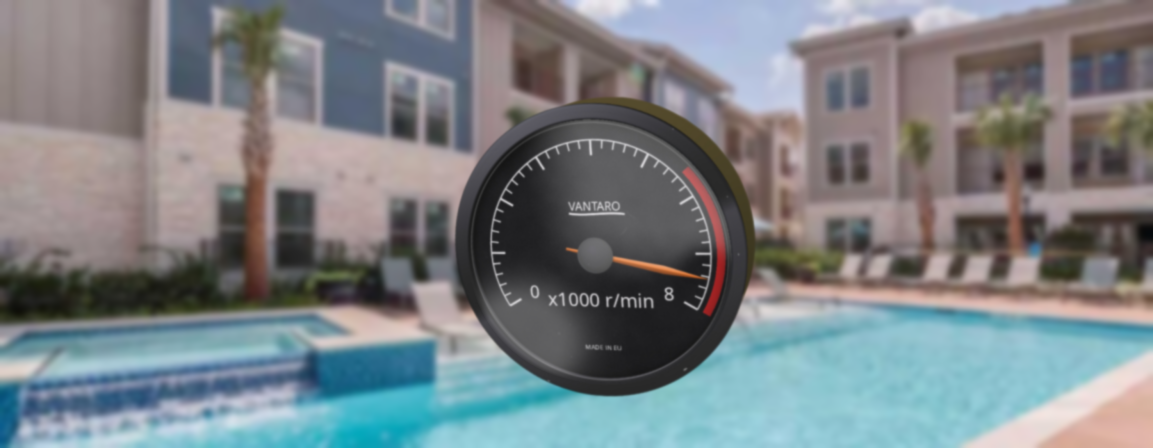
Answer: rpm 7400
